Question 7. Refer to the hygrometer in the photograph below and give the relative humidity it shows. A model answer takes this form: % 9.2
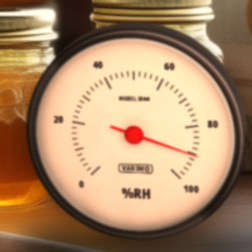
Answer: % 90
